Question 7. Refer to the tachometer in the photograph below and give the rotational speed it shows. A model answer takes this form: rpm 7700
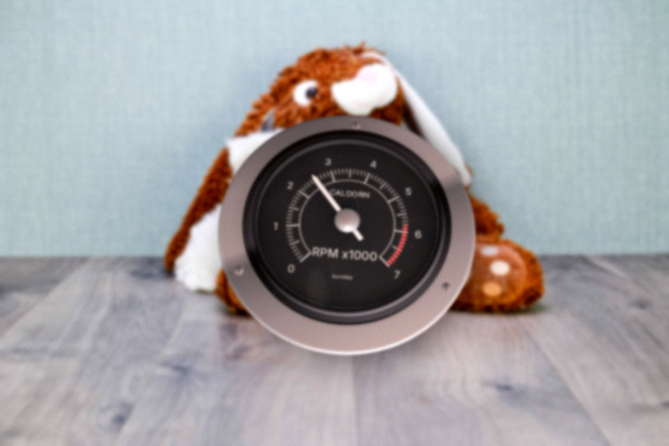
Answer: rpm 2500
